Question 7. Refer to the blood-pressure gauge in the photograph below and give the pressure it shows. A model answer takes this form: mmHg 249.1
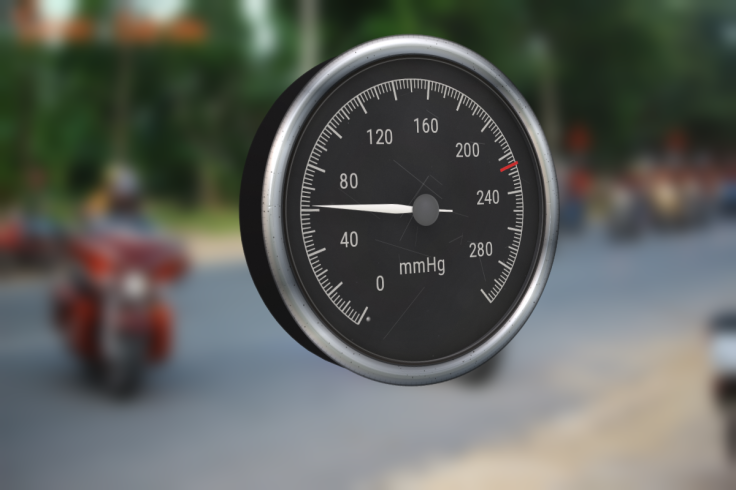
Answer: mmHg 62
